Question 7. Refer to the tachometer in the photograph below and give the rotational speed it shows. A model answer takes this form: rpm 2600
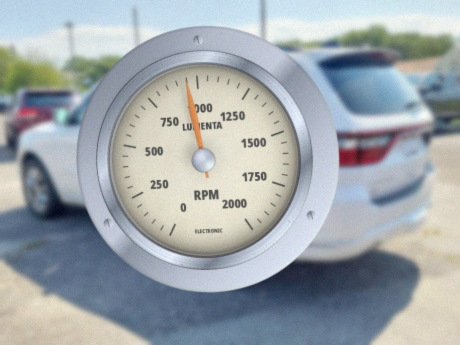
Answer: rpm 950
